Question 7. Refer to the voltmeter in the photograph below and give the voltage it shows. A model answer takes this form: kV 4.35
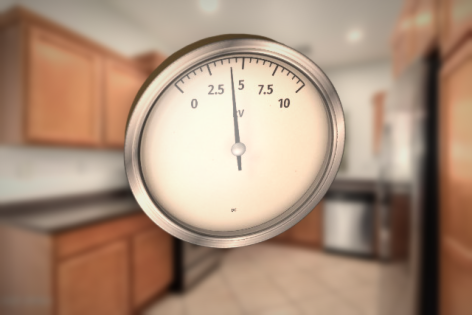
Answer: kV 4
